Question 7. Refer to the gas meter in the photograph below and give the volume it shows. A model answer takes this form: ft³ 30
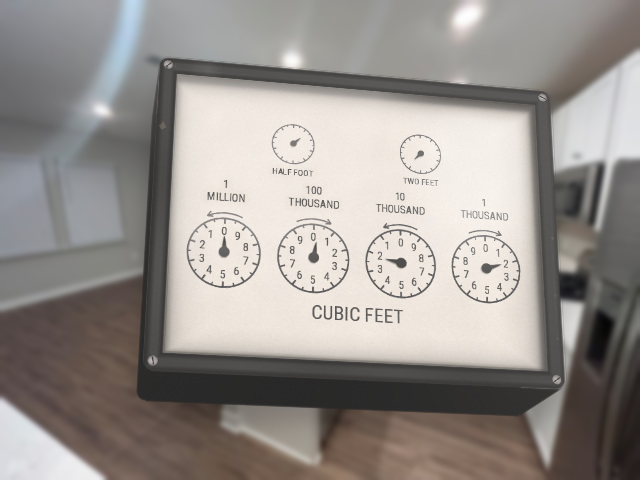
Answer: ft³ 2200
